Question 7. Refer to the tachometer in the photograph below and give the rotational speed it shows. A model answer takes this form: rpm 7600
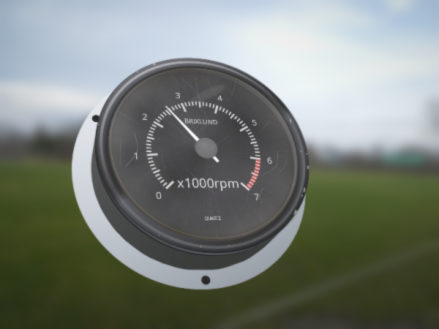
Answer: rpm 2500
